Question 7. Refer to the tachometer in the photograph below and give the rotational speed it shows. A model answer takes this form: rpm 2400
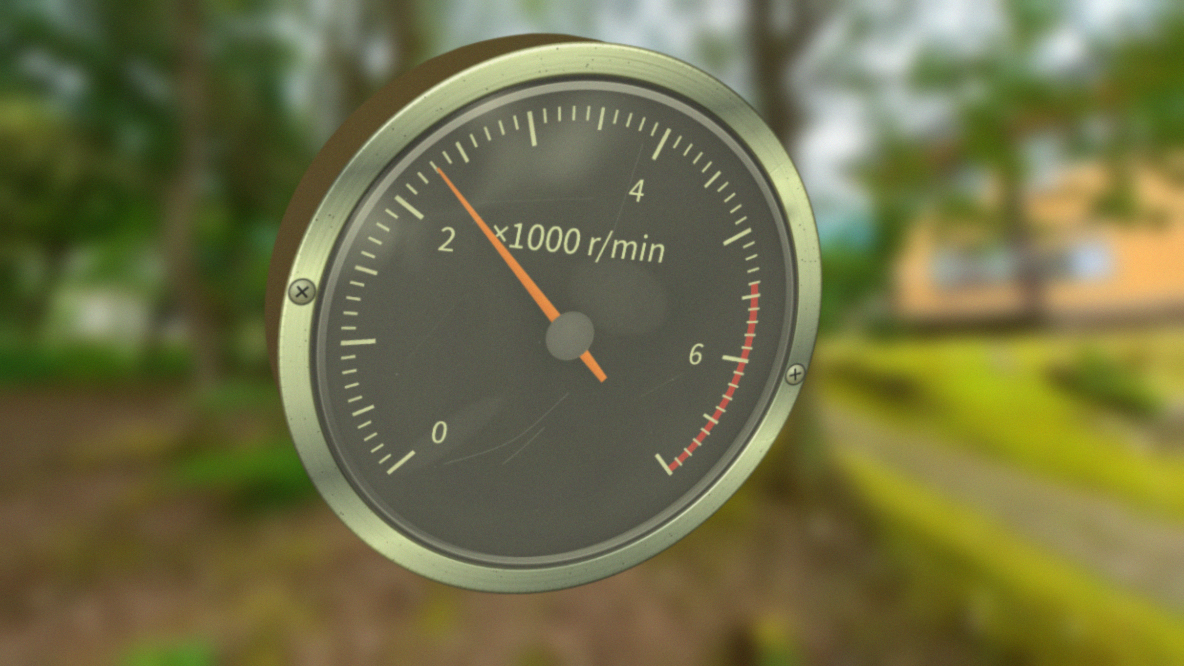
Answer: rpm 2300
